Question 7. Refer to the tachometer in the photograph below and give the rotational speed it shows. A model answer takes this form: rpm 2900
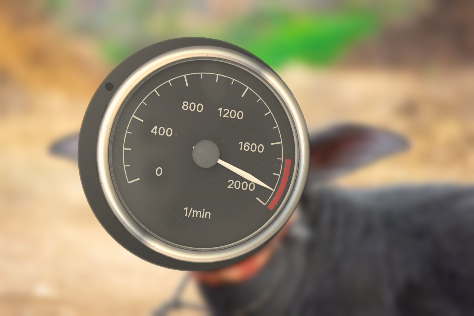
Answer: rpm 1900
